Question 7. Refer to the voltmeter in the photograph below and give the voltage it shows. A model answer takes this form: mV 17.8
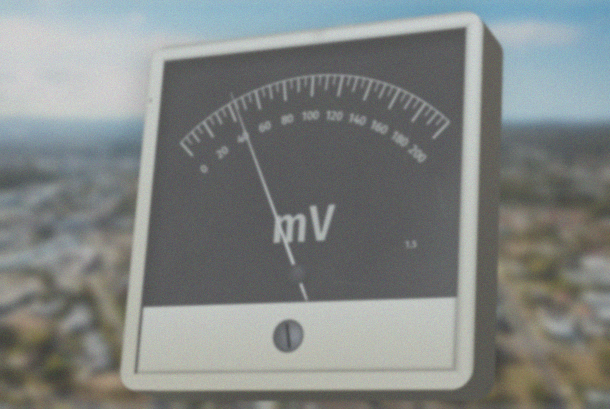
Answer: mV 45
